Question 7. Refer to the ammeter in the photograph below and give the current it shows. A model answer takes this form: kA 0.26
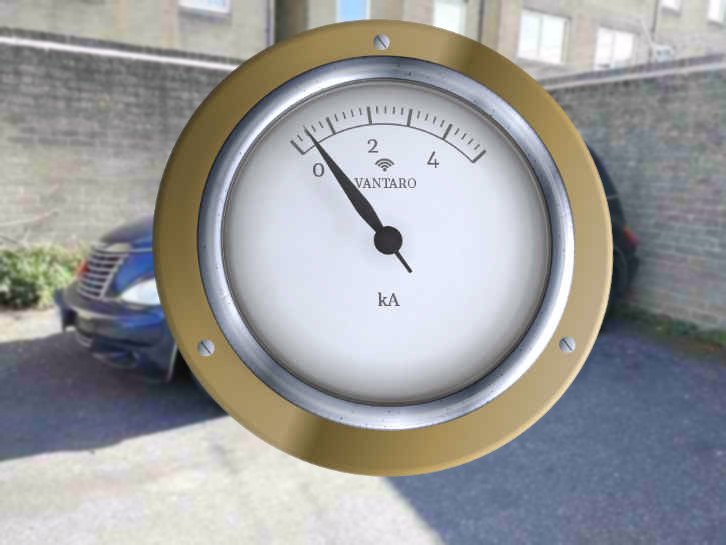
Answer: kA 0.4
